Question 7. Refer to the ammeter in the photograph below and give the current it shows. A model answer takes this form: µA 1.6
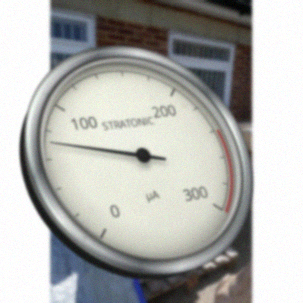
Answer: µA 70
